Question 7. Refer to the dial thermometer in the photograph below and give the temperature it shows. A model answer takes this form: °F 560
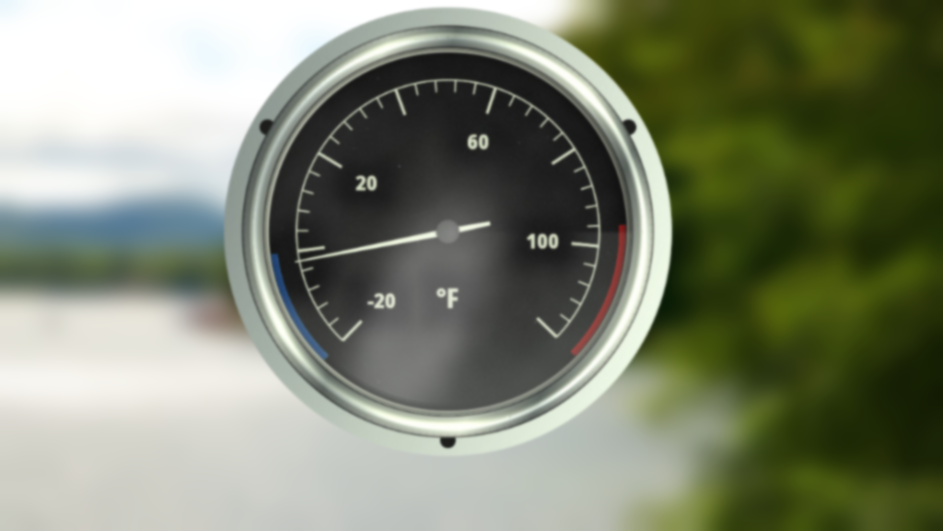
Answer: °F -2
